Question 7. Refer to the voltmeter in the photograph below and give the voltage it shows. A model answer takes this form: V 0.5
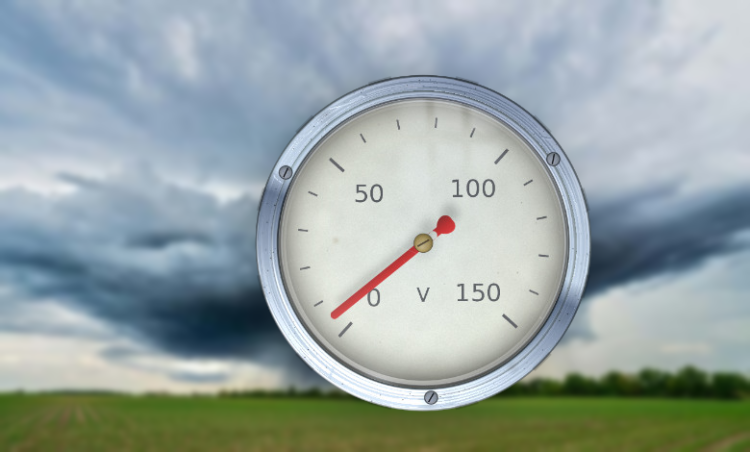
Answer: V 5
